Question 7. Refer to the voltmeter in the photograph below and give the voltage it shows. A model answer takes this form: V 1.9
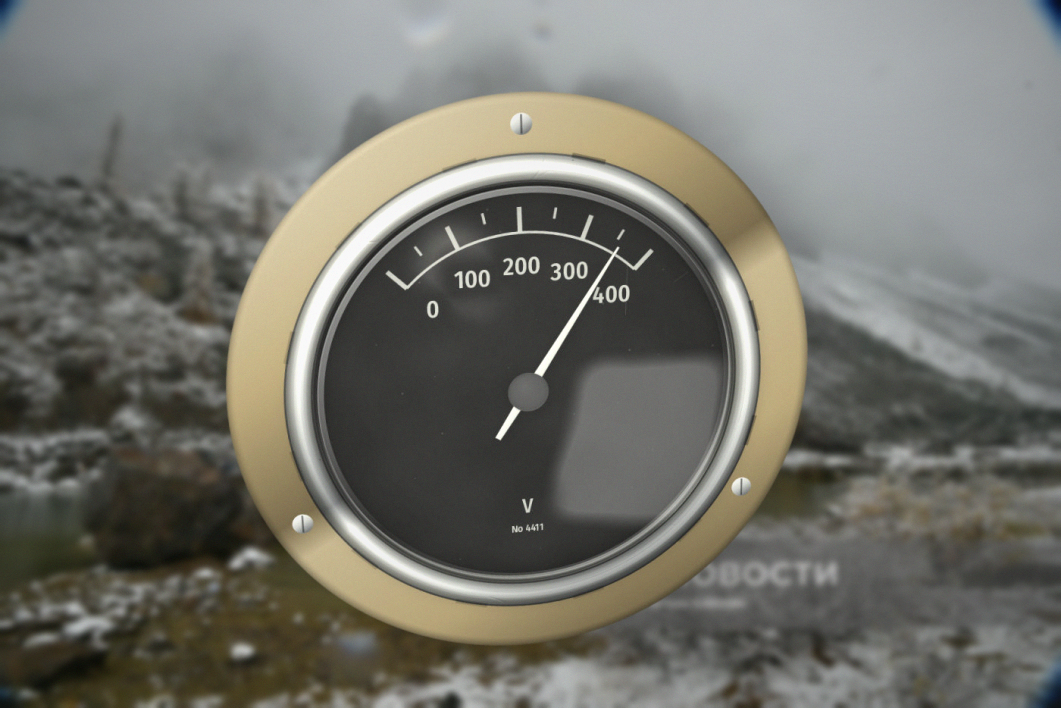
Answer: V 350
